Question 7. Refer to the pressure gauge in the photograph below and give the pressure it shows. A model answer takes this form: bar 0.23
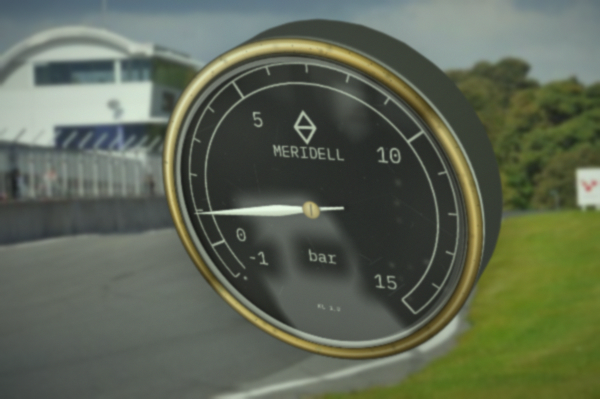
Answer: bar 1
